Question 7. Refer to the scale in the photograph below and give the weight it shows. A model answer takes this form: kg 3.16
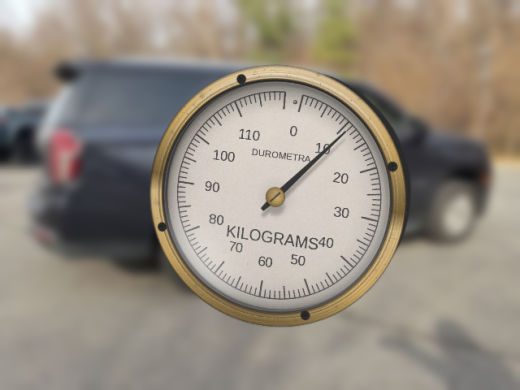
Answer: kg 11
